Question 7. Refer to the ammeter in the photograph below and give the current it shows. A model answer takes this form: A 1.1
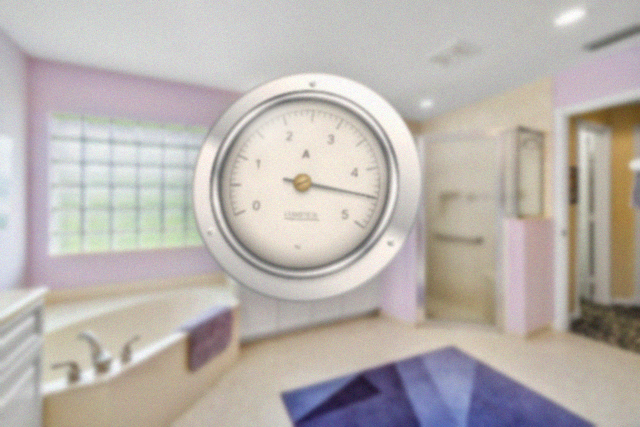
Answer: A 4.5
